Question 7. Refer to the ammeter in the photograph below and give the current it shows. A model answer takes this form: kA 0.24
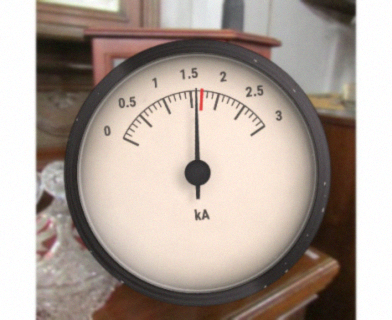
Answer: kA 1.6
